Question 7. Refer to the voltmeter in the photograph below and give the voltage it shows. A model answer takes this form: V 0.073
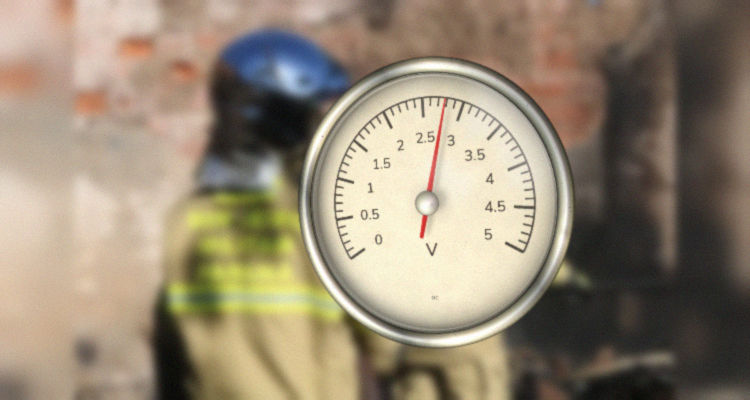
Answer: V 2.8
